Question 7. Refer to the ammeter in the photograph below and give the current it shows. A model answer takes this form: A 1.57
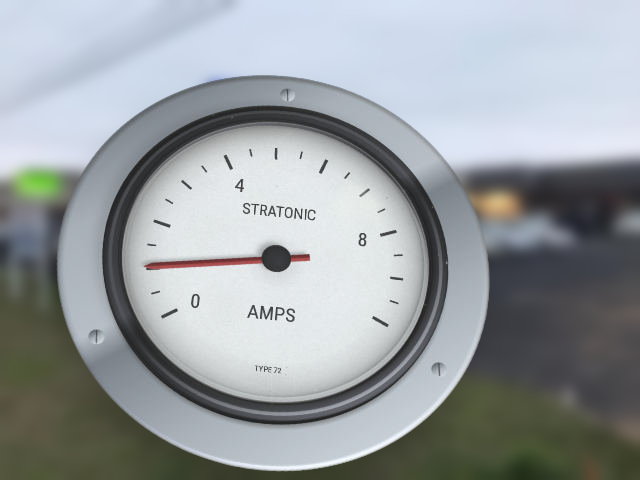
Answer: A 1
